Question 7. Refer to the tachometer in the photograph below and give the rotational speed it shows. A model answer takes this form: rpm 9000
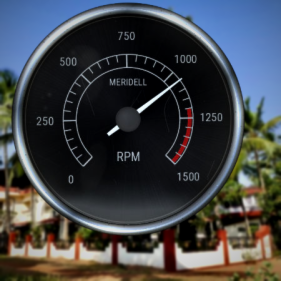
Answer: rpm 1050
